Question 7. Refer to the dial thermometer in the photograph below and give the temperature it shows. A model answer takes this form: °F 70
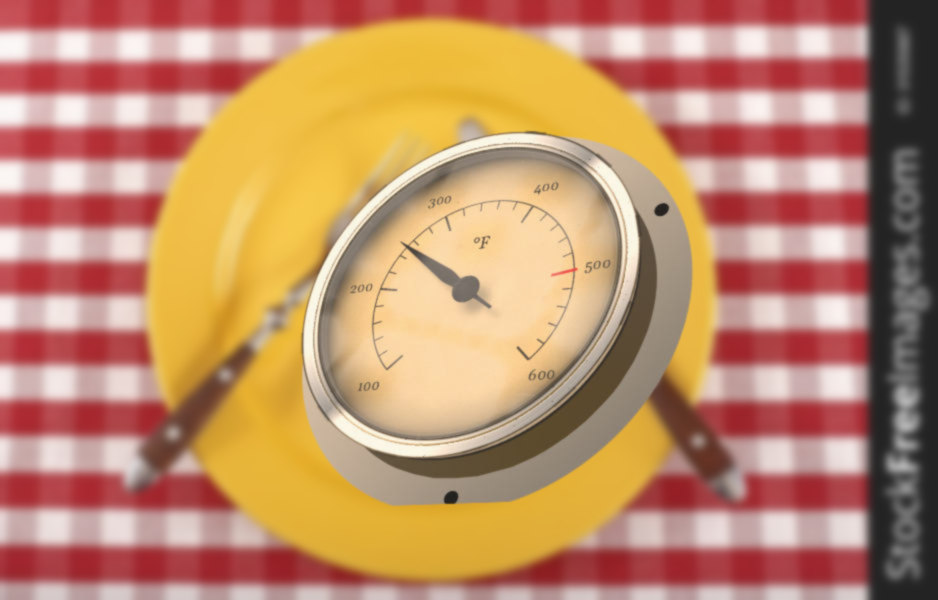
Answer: °F 250
